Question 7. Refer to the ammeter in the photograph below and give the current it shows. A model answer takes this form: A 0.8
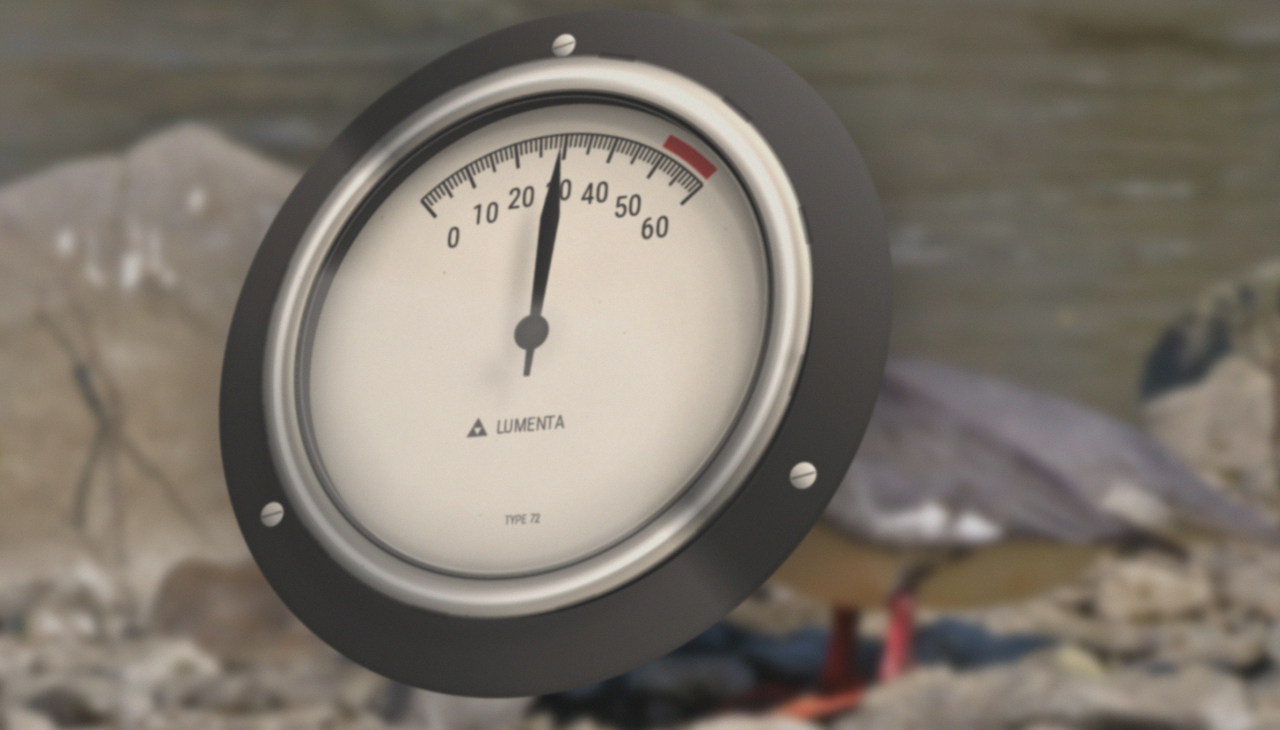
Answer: A 30
